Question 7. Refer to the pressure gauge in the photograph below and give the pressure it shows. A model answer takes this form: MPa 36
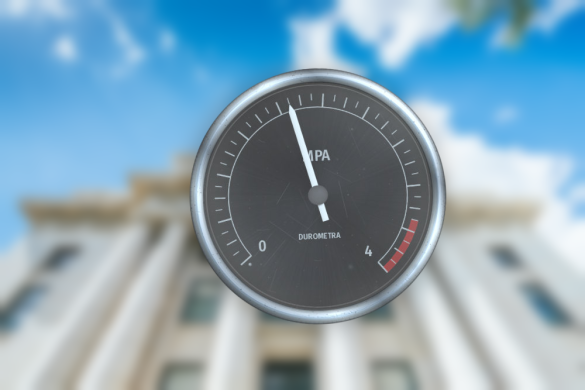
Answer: MPa 1.7
